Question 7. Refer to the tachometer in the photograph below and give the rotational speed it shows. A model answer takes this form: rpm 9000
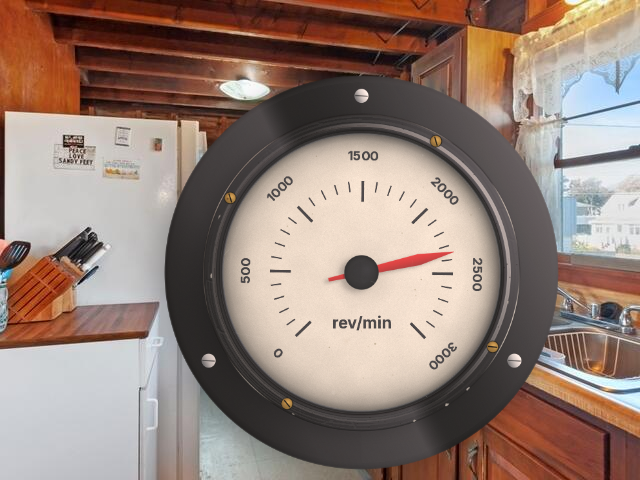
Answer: rpm 2350
